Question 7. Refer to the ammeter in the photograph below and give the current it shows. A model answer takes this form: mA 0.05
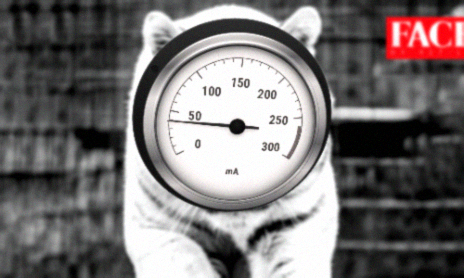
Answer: mA 40
